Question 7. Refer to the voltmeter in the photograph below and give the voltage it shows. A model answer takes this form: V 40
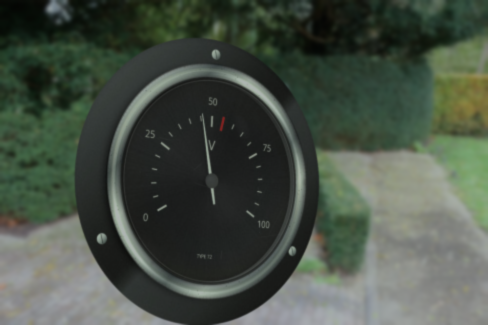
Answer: V 45
